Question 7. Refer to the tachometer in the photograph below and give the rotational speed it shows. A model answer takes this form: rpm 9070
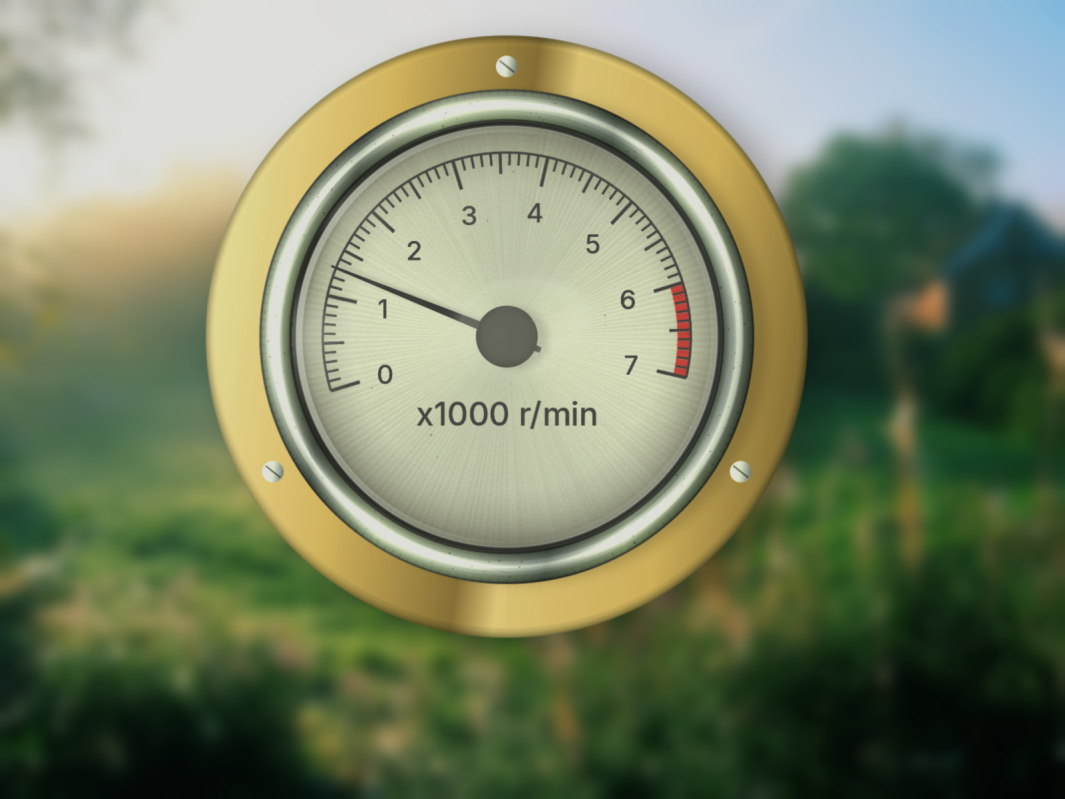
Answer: rpm 1300
